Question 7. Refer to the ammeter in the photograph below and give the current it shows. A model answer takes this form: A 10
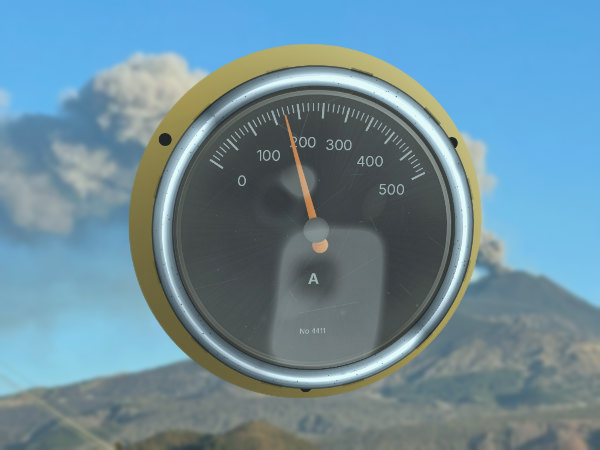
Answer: A 170
